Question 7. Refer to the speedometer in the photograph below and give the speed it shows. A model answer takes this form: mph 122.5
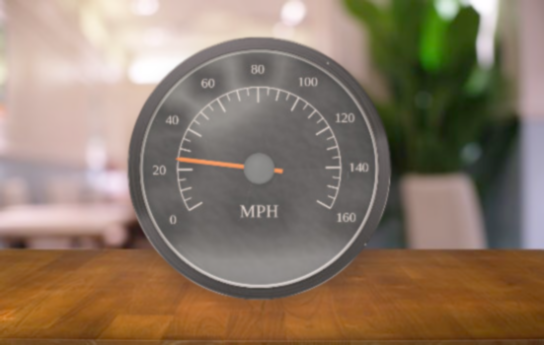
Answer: mph 25
